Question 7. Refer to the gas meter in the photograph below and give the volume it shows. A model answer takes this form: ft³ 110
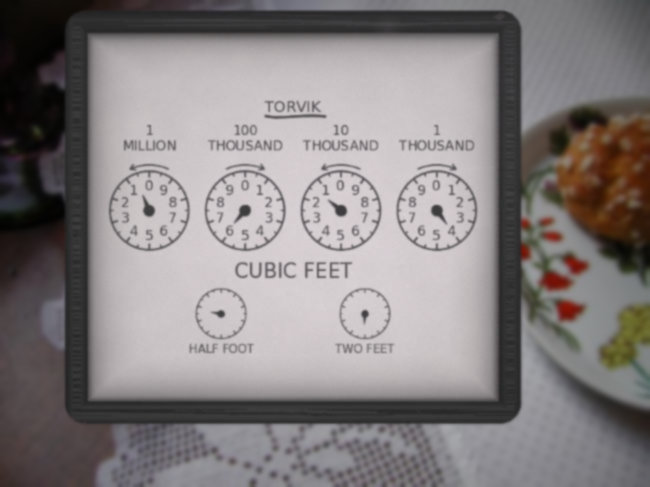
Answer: ft³ 61400
